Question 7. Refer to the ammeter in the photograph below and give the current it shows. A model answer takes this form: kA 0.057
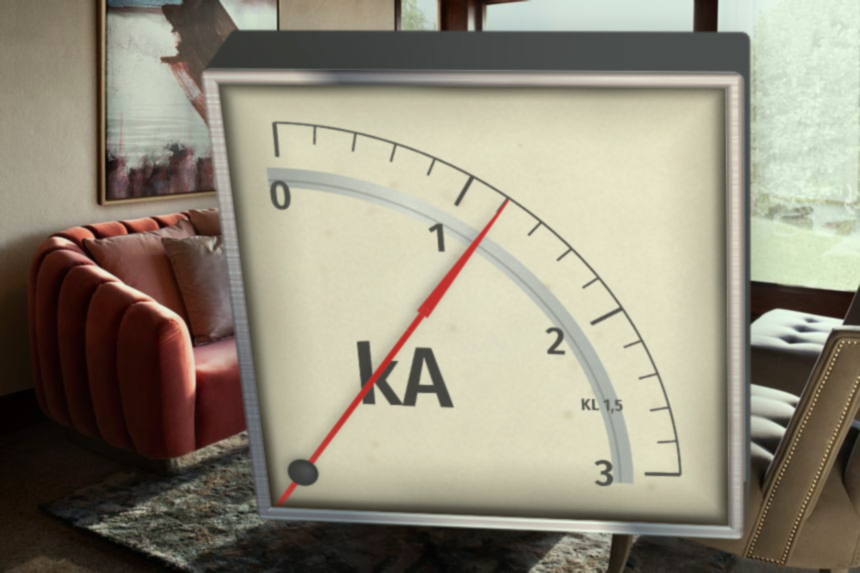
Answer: kA 1.2
